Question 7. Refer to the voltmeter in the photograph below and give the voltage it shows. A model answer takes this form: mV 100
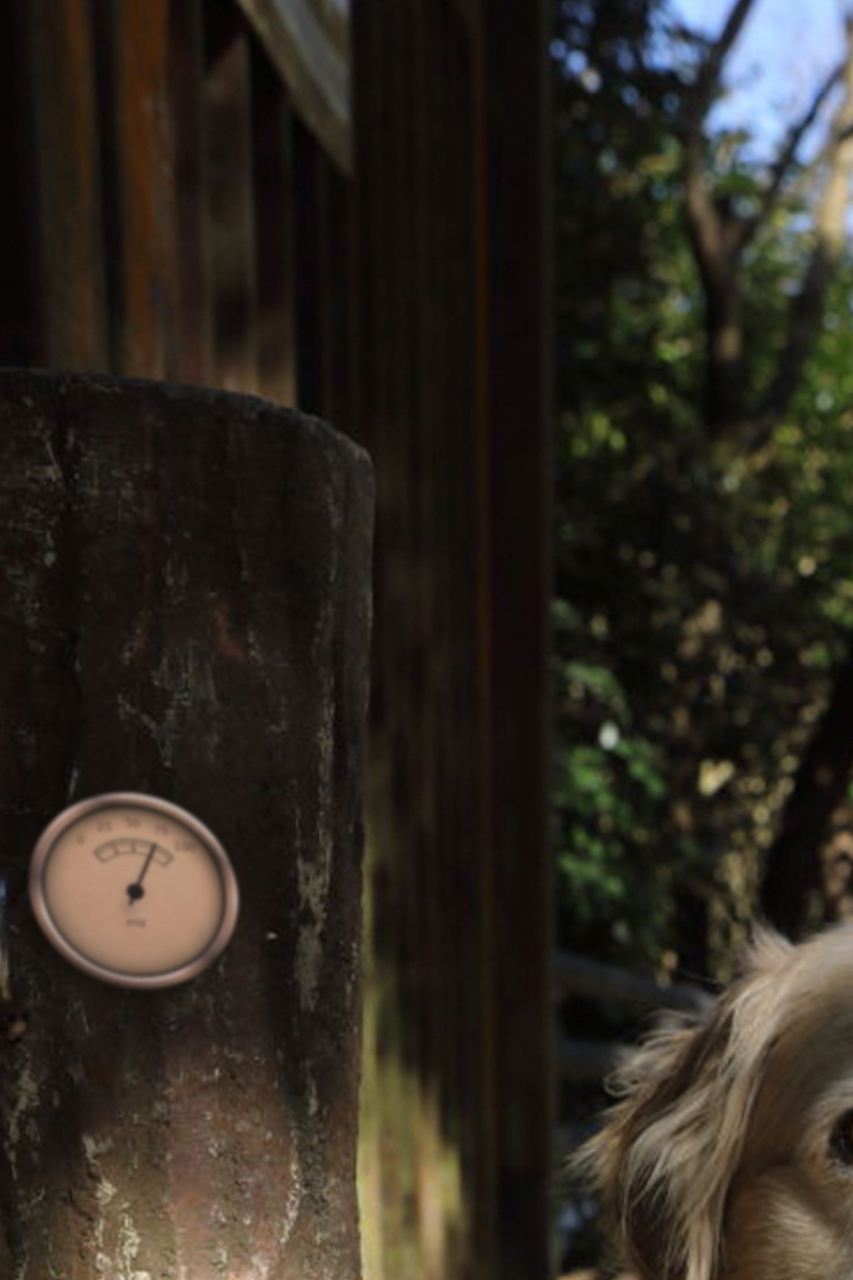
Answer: mV 75
